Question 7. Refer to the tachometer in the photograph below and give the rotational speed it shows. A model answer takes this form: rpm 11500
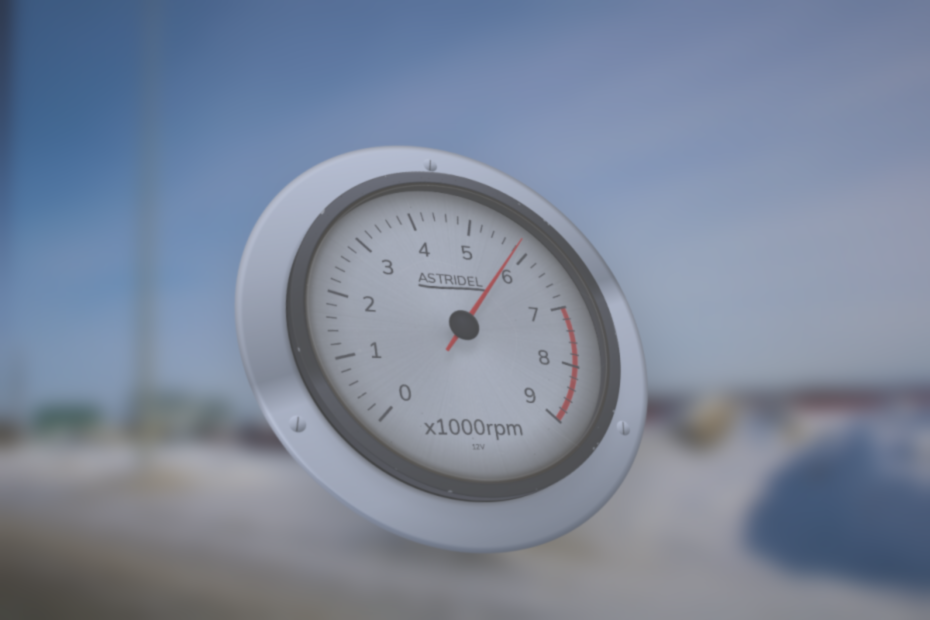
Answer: rpm 5800
